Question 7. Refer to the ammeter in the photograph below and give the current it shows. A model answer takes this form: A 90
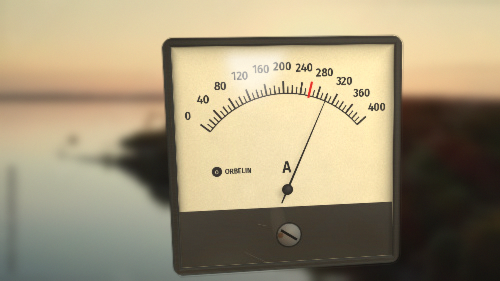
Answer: A 300
